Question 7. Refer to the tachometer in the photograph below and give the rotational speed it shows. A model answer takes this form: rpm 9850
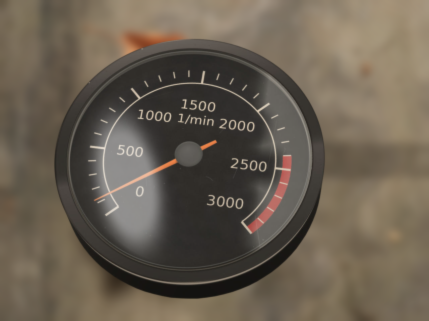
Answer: rpm 100
